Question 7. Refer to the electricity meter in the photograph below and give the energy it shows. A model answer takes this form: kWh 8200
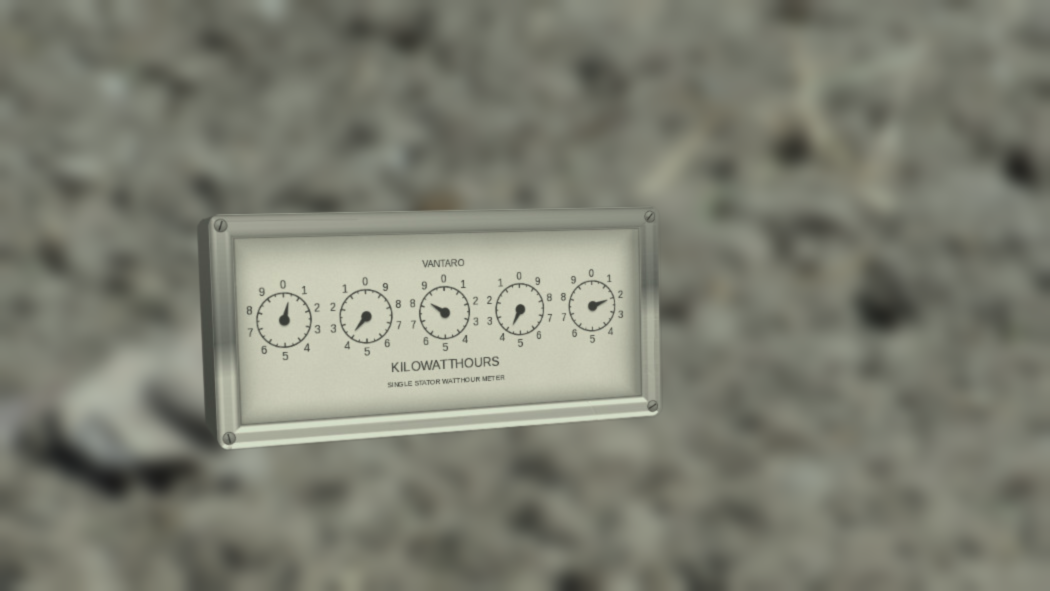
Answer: kWh 3842
